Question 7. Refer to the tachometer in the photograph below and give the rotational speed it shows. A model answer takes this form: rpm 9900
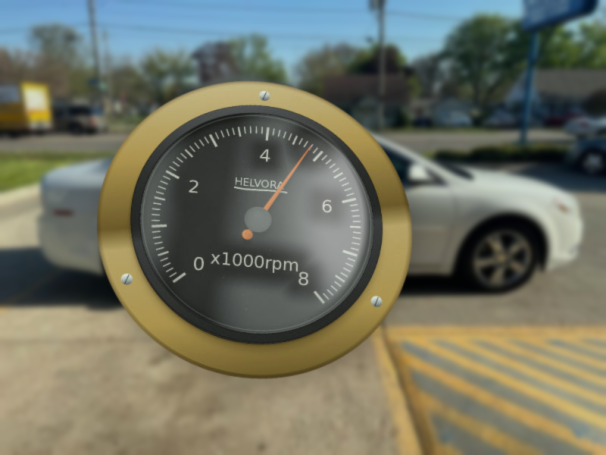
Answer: rpm 4800
